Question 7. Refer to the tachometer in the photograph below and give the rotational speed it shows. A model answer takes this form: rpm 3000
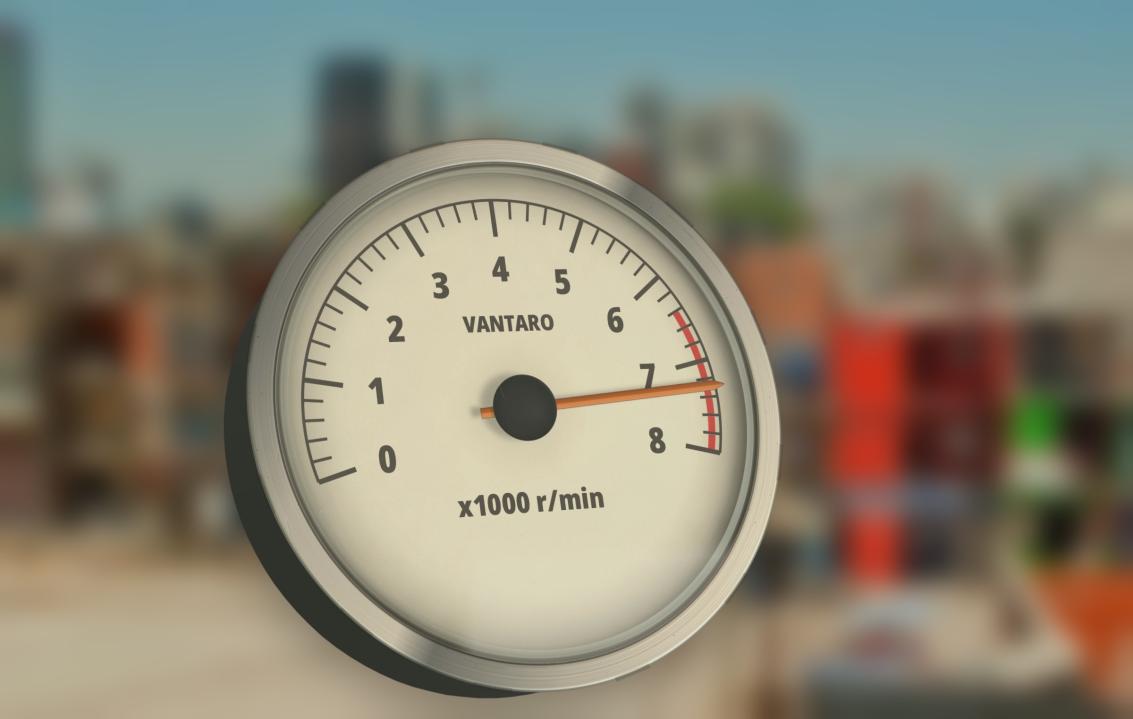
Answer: rpm 7300
